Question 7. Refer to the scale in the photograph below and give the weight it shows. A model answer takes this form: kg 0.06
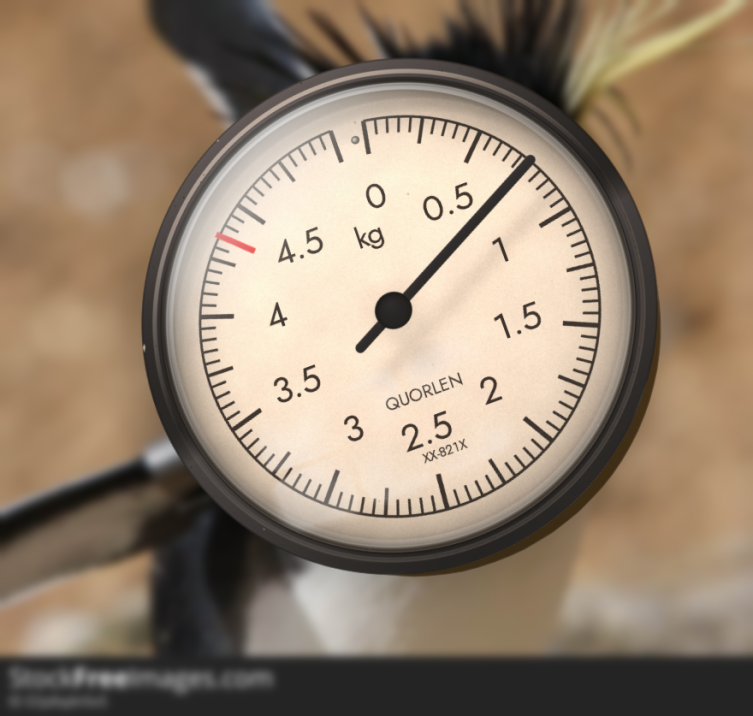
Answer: kg 0.75
